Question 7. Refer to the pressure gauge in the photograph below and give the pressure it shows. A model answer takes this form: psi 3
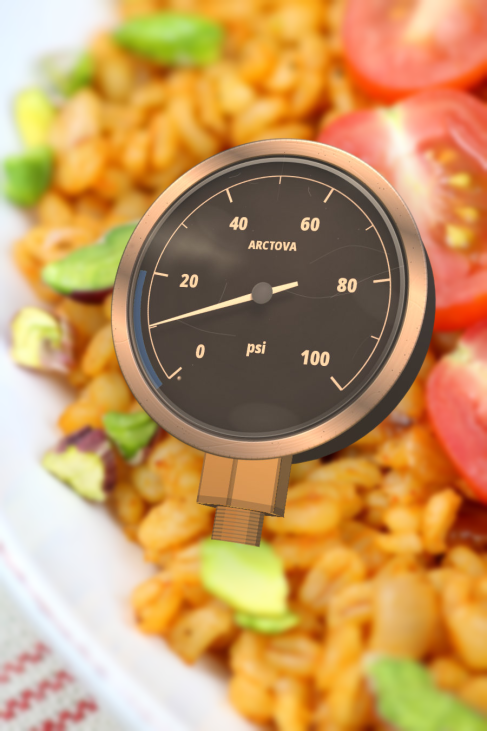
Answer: psi 10
